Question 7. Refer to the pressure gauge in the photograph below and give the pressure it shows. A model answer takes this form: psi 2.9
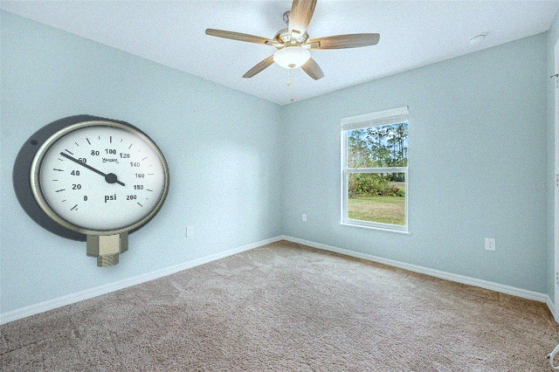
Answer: psi 55
